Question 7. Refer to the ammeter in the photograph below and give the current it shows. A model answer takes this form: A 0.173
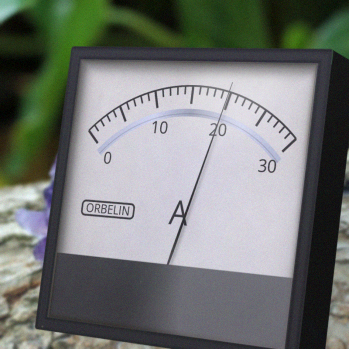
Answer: A 20
